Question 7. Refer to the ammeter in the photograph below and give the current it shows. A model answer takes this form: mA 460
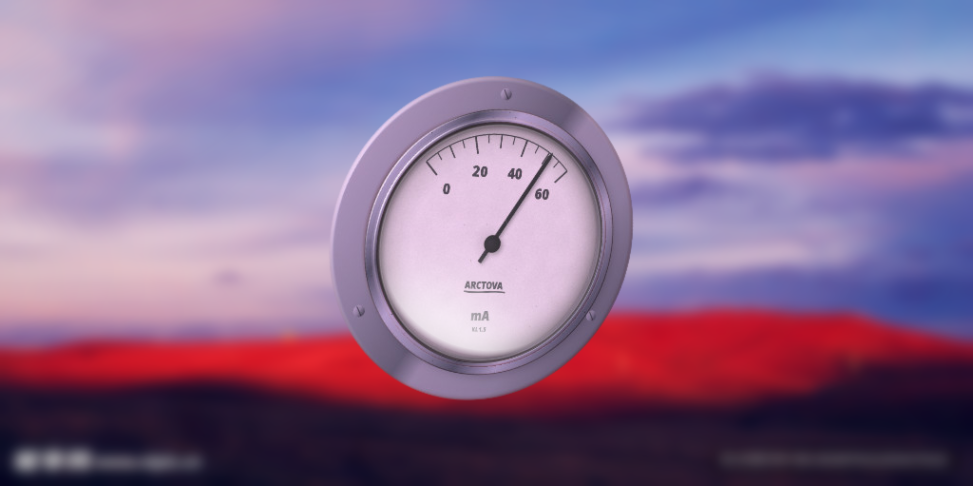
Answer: mA 50
